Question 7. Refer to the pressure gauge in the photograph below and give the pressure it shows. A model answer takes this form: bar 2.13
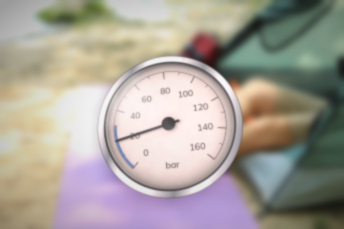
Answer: bar 20
